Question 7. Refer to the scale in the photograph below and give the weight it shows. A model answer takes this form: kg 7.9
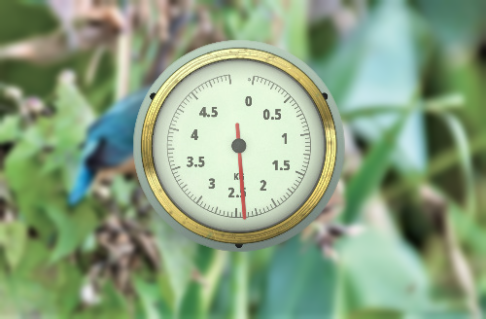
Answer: kg 2.4
